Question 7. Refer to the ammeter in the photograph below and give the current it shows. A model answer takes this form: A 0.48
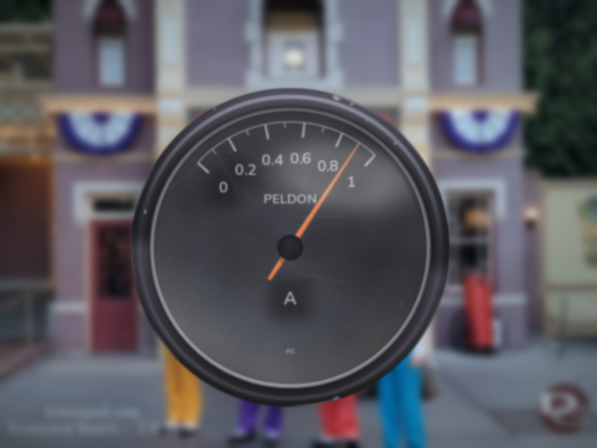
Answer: A 0.9
